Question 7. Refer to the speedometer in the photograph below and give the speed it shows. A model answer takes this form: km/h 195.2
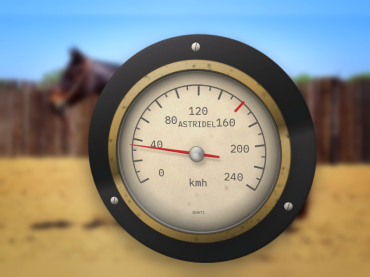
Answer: km/h 35
